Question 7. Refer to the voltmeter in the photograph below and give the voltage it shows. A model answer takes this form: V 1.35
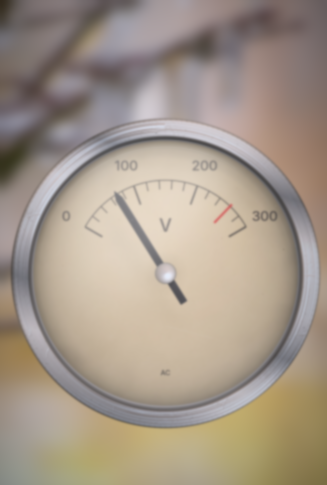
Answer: V 70
